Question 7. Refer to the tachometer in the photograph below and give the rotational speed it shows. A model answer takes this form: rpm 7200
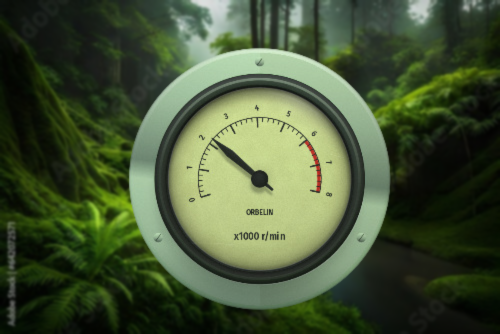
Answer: rpm 2200
